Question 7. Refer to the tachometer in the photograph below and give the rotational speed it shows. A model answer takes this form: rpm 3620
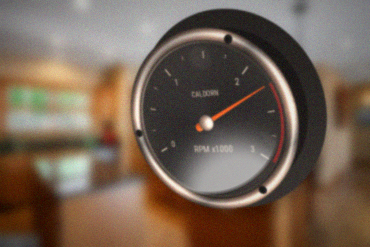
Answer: rpm 2250
